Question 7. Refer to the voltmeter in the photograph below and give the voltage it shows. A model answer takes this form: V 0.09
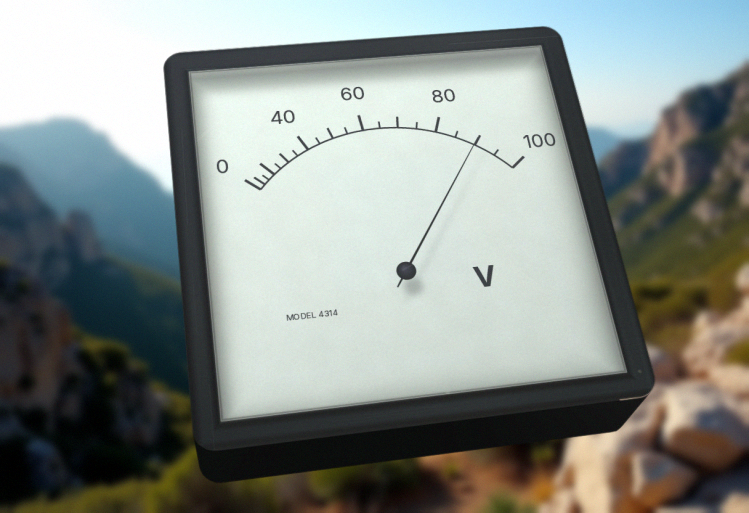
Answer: V 90
